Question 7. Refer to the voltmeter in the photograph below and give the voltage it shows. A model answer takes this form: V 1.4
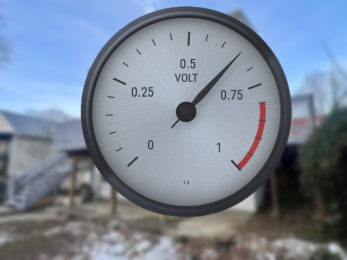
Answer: V 0.65
